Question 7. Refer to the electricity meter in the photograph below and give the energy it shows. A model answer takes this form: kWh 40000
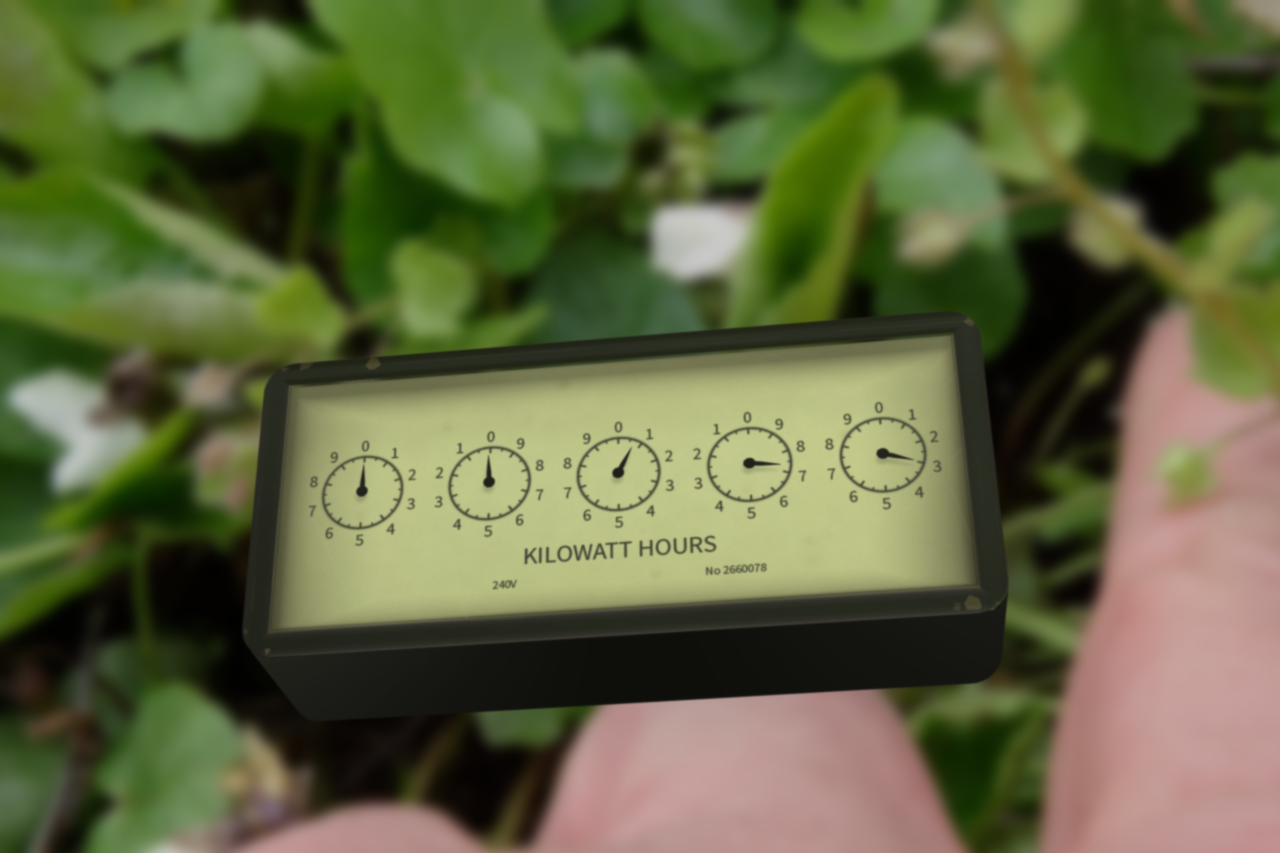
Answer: kWh 73
